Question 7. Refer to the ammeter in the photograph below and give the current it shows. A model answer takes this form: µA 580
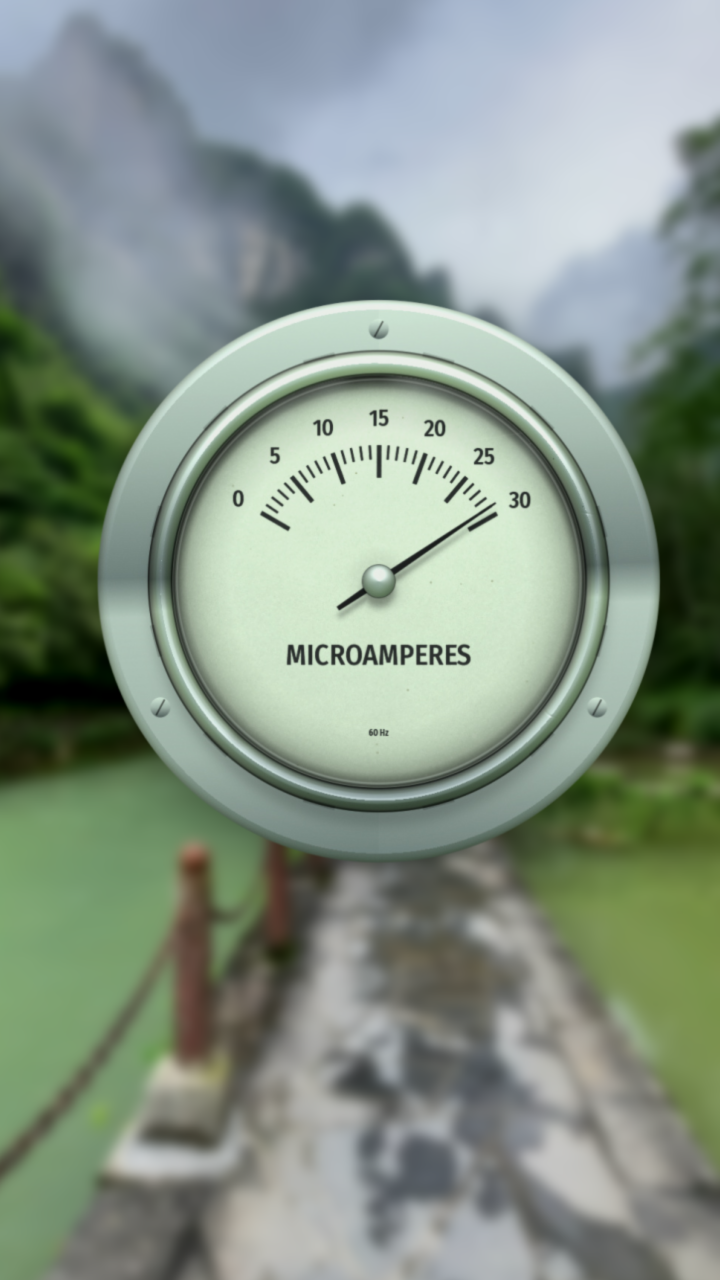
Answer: µA 29
